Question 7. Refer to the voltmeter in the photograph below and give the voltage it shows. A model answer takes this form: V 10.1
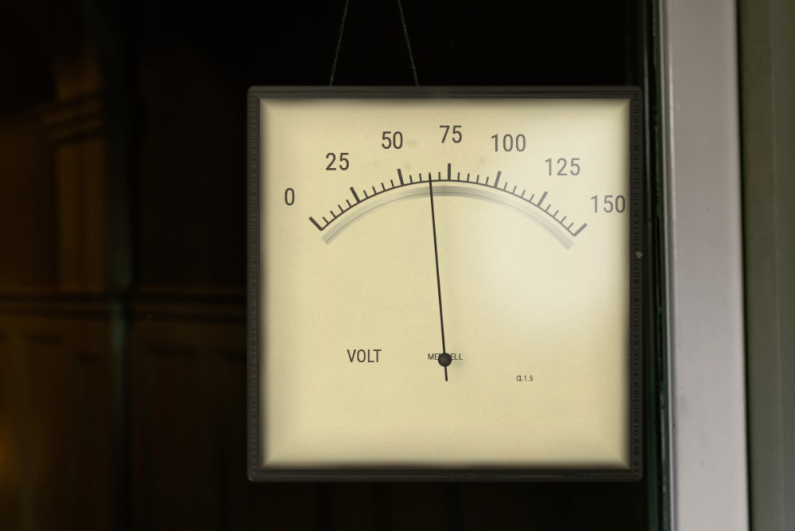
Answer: V 65
